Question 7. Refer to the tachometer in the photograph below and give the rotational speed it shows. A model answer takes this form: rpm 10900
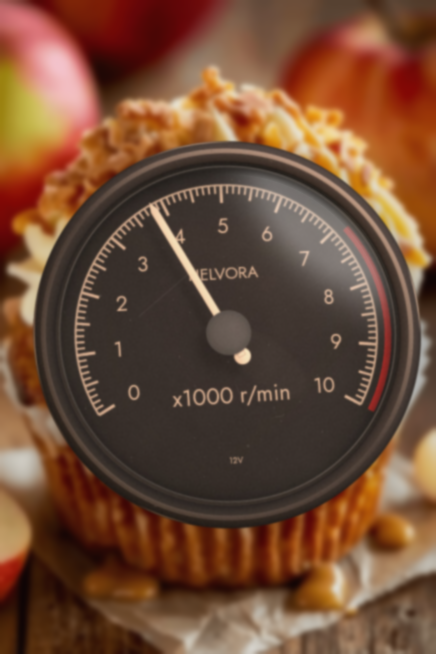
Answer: rpm 3800
